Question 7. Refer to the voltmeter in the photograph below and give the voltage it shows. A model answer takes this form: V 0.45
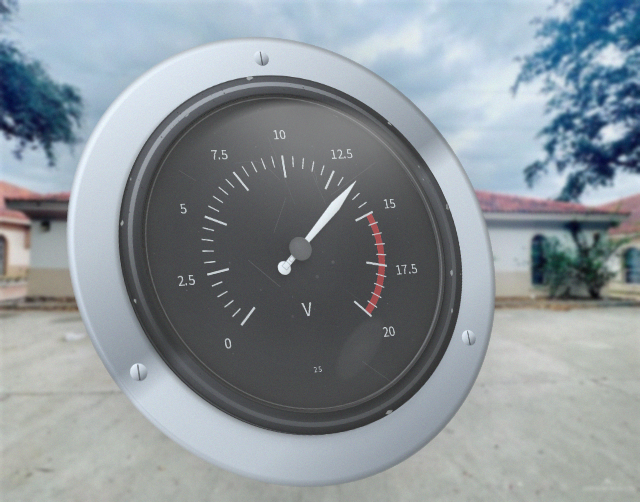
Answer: V 13.5
